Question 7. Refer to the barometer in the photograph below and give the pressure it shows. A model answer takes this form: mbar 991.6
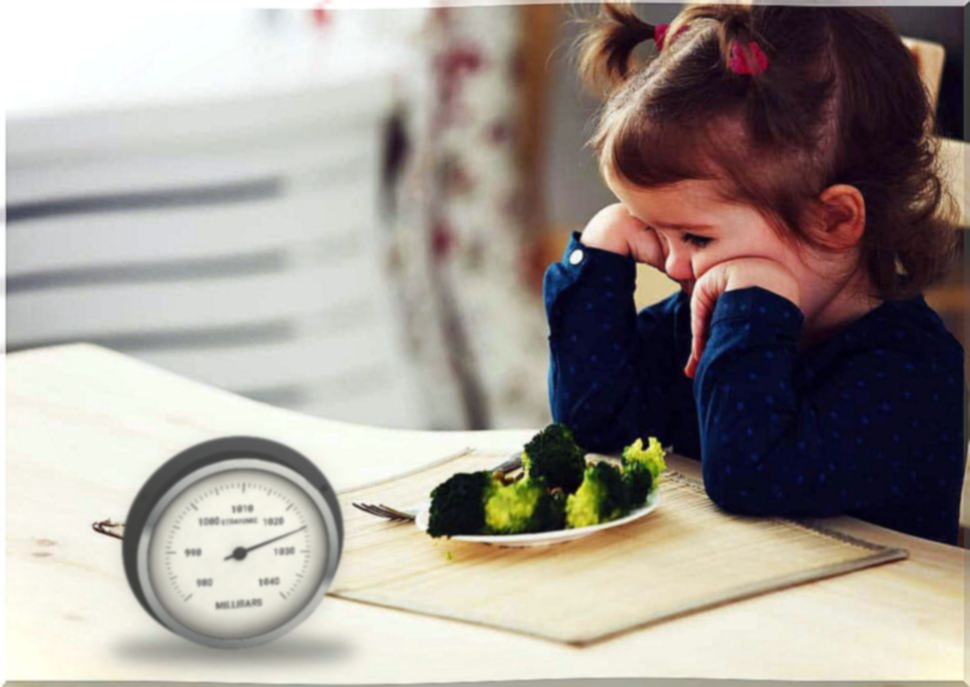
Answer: mbar 1025
